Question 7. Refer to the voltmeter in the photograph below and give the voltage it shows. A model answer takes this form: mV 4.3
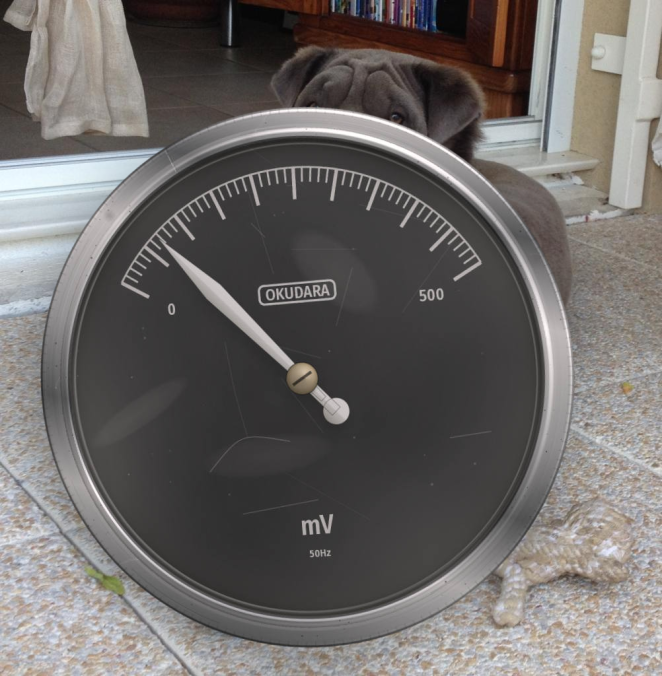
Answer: mV 70
